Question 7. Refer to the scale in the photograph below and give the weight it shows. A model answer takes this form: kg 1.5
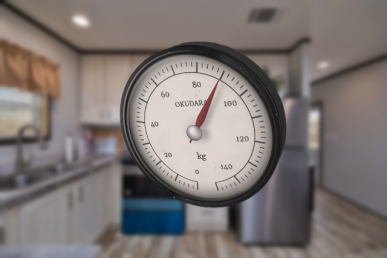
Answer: kg 90
